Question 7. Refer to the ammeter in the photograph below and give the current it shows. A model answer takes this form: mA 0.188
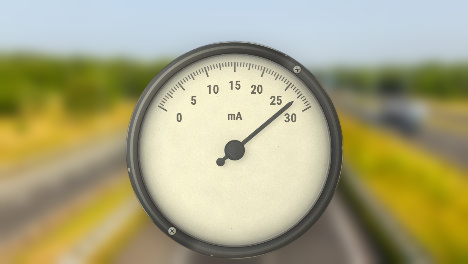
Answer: mA 27.5
